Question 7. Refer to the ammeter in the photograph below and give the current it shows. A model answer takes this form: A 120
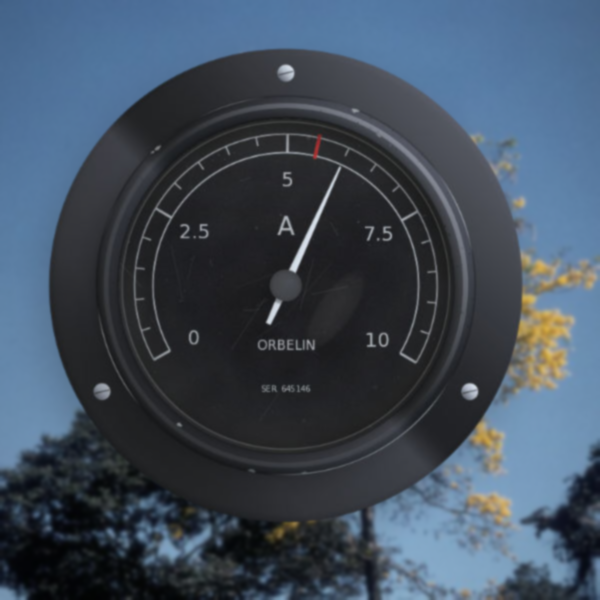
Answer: A 6
